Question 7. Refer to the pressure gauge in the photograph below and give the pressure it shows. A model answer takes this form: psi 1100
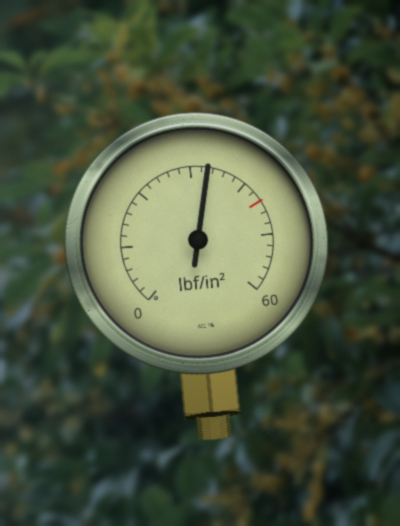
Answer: psi 33
